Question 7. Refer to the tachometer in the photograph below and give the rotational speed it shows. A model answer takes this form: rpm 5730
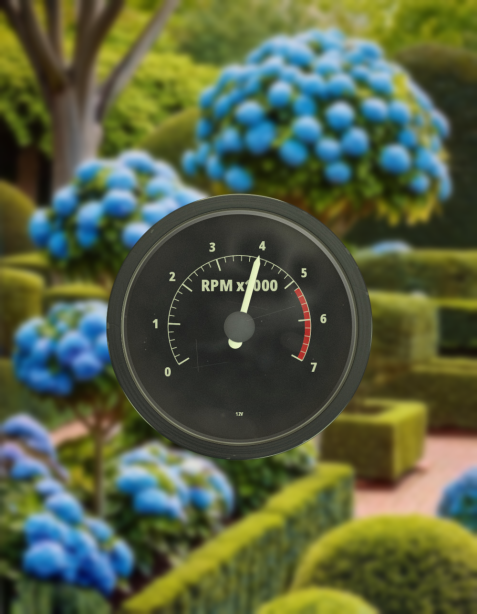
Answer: rpm 4000
